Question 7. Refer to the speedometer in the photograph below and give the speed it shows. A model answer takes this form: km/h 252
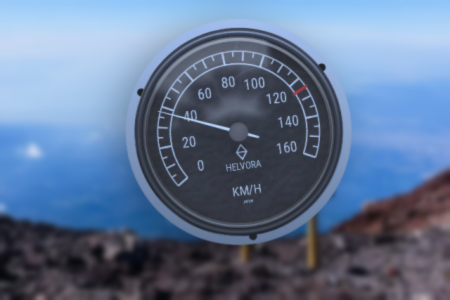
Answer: km/h 37.5
